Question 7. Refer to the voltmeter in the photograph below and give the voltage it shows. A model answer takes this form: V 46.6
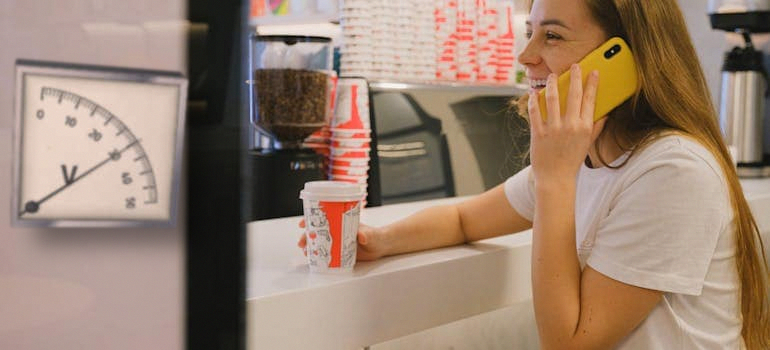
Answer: V 30
